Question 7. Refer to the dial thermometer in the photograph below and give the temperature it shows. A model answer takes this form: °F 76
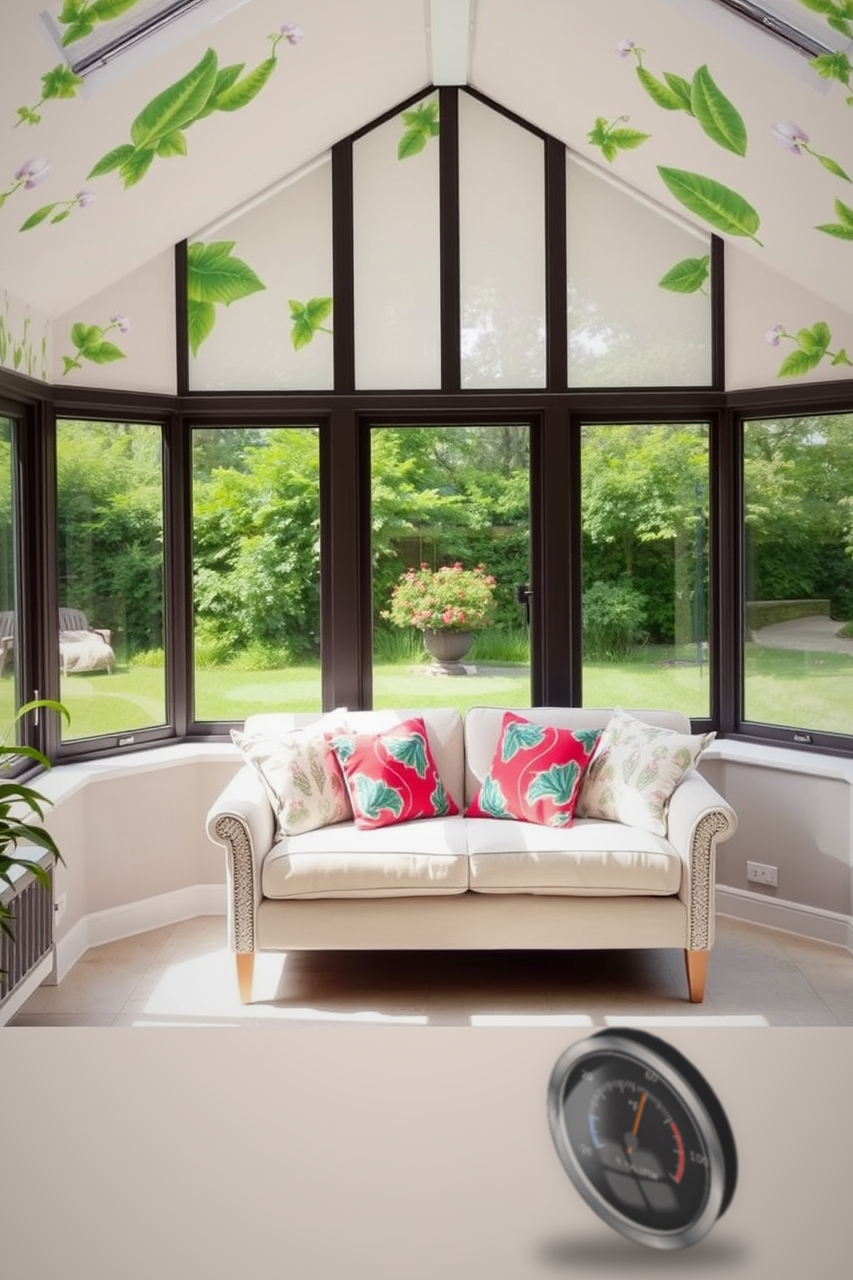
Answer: °F 60
